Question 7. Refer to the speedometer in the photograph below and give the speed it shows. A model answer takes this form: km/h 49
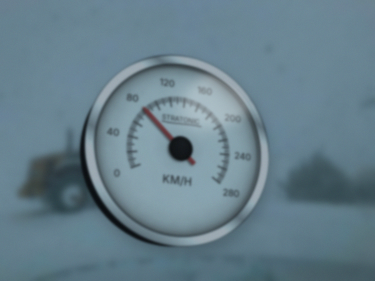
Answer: km/h 80
